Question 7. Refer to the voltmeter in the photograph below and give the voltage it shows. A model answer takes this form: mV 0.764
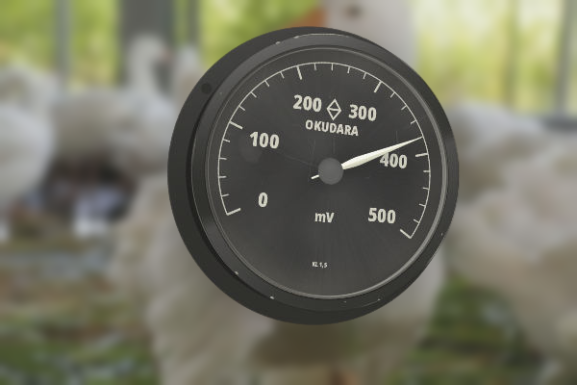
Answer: mV 380
